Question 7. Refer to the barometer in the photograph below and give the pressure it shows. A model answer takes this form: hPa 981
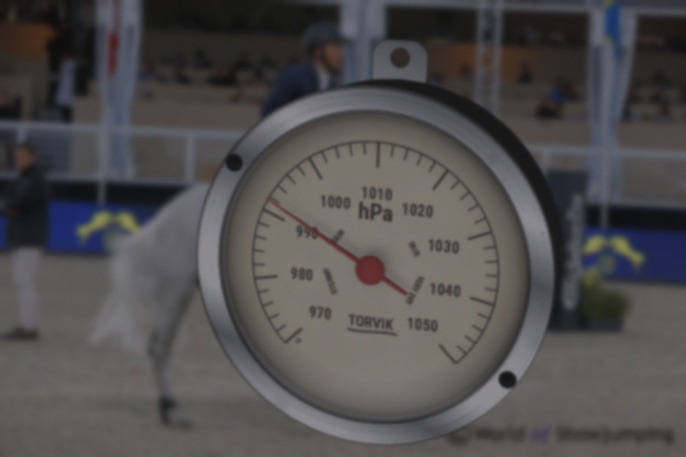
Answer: hPa 992
